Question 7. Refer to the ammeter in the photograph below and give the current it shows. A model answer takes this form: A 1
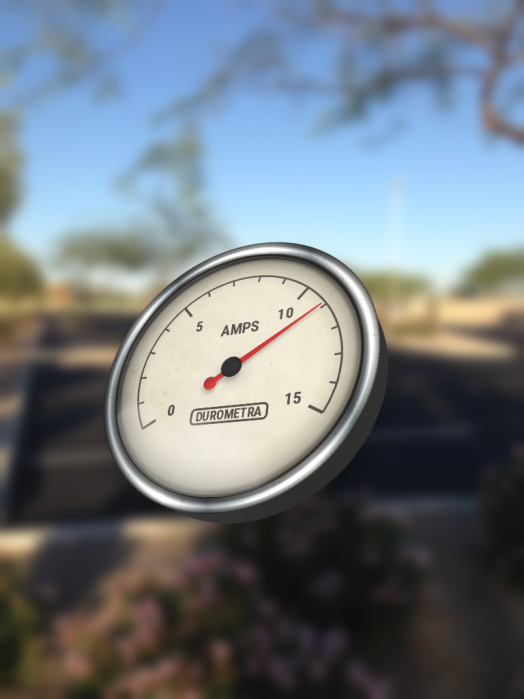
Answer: A 11
